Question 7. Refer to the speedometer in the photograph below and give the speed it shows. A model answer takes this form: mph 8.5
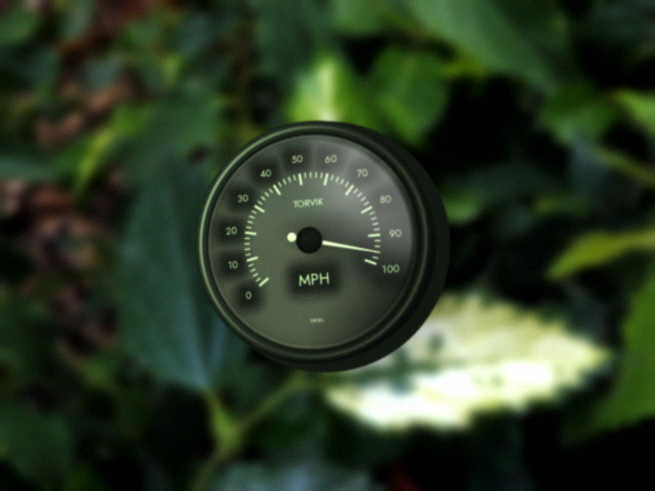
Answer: mph 96
